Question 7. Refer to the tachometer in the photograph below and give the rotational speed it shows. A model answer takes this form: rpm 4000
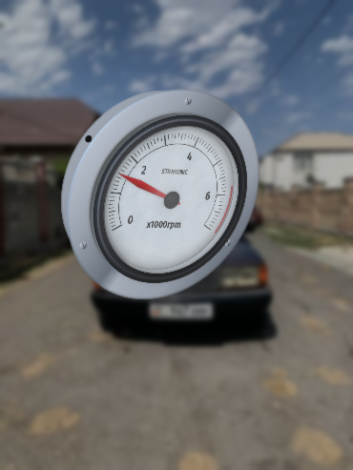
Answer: rpm 1500
